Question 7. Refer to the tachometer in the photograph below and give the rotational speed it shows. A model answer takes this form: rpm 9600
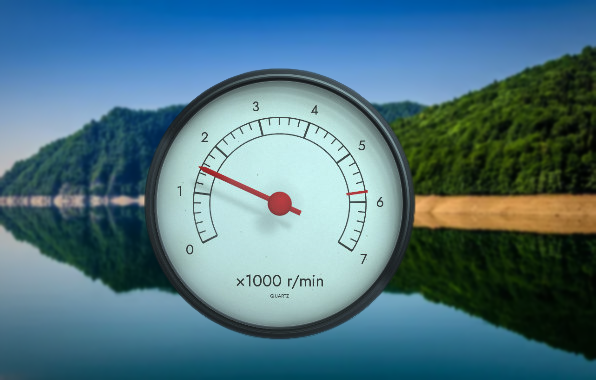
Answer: rpm 1500
